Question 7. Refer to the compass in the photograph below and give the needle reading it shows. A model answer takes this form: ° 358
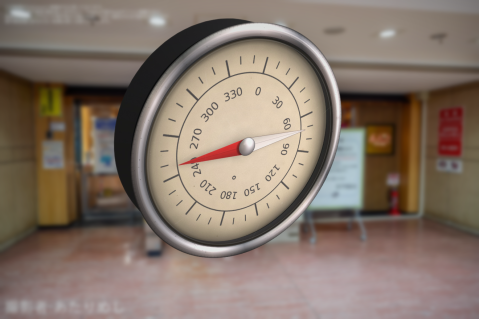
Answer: ° 250
